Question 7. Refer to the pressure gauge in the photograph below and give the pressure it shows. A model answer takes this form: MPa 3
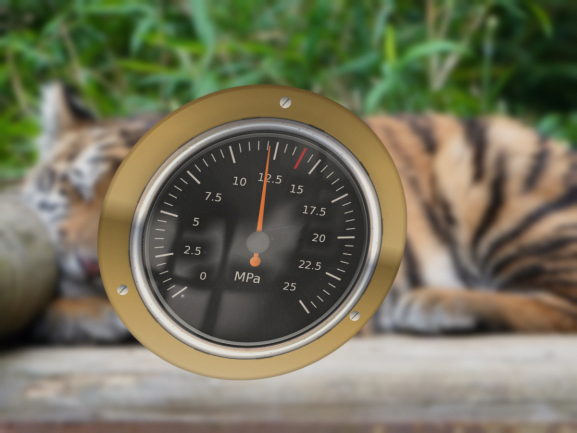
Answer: MPa 12
